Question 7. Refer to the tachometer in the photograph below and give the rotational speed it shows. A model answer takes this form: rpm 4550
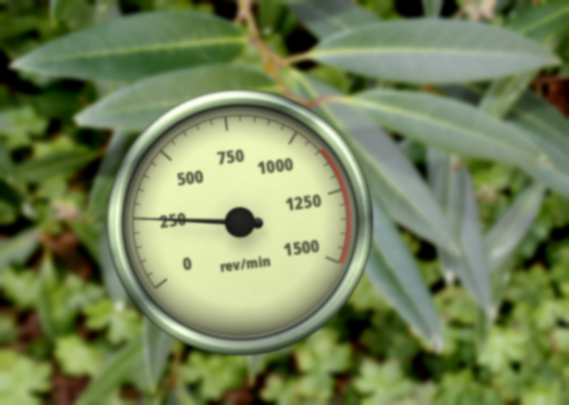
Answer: rpm 250
